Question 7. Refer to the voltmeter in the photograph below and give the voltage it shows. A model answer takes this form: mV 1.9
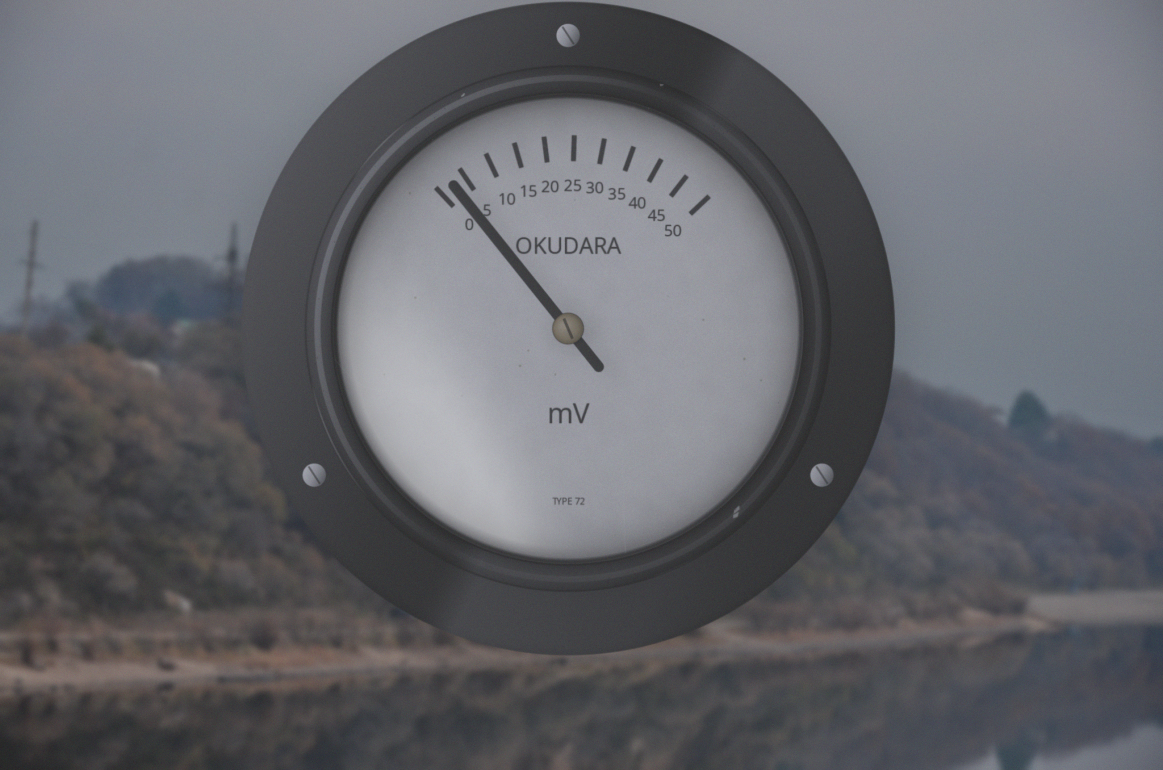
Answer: mV 2.5
